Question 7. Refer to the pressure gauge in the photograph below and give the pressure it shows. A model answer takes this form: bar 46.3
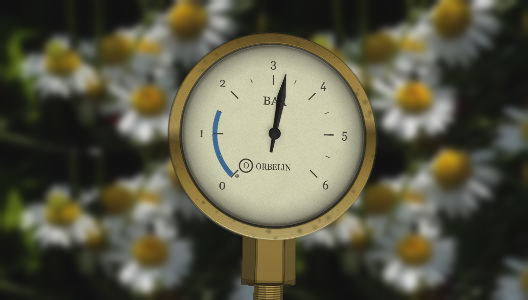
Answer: bar 3.25
